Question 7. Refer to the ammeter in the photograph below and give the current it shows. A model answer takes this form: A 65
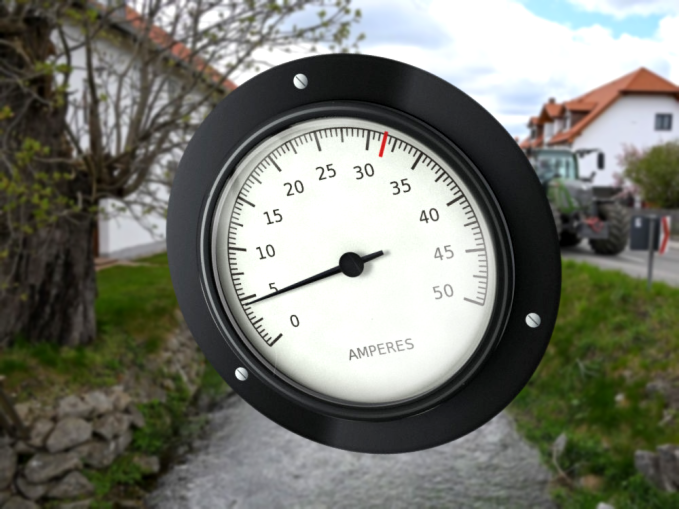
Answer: A 4.5
